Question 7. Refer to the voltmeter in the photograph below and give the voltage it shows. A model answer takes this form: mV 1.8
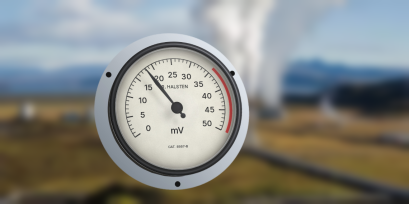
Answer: mV 18
